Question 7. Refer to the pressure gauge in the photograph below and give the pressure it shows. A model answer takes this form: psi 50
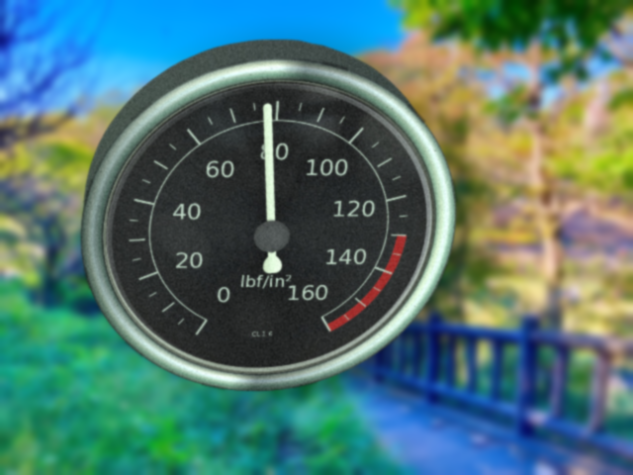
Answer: psi 77.5
